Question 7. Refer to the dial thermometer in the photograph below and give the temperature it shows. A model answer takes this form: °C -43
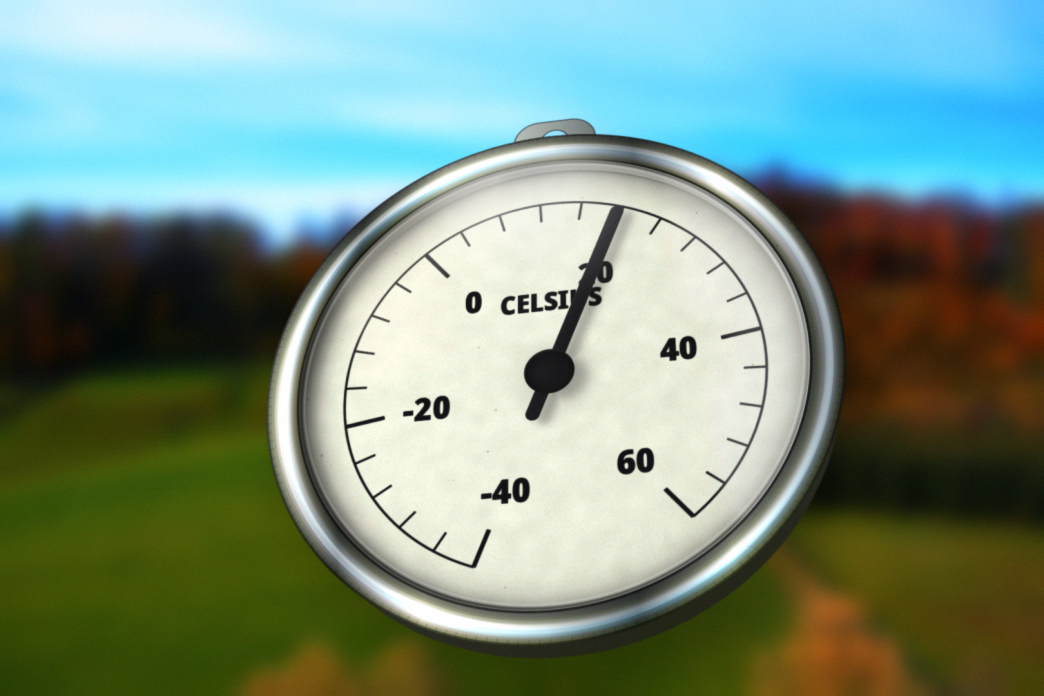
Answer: °C 20
